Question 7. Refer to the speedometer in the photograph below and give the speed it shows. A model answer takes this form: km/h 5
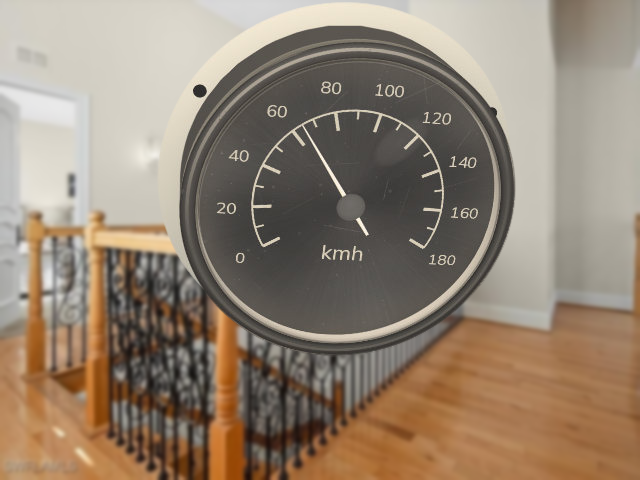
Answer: km/h 65
